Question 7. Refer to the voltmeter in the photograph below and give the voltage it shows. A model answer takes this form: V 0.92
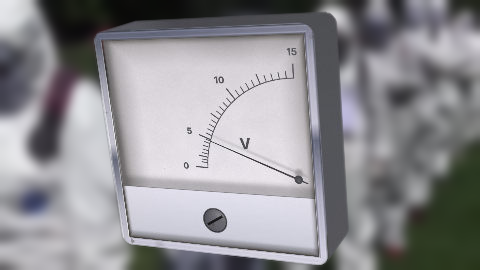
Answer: V 5
